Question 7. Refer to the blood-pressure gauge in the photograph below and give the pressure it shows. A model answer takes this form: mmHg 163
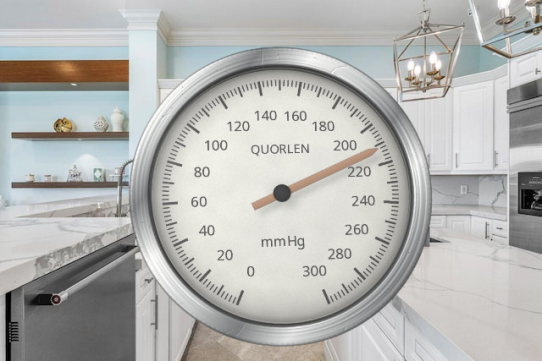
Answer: mmHg 212
